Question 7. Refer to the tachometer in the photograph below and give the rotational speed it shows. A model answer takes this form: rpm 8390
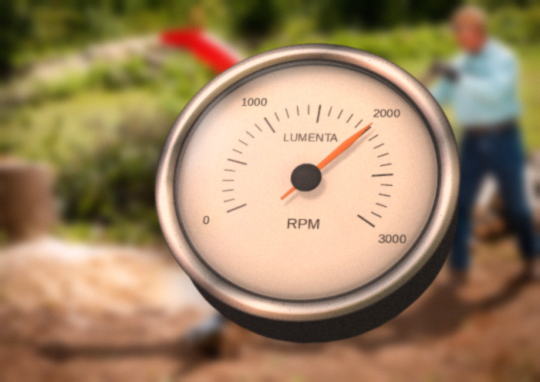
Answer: rpm 2000
